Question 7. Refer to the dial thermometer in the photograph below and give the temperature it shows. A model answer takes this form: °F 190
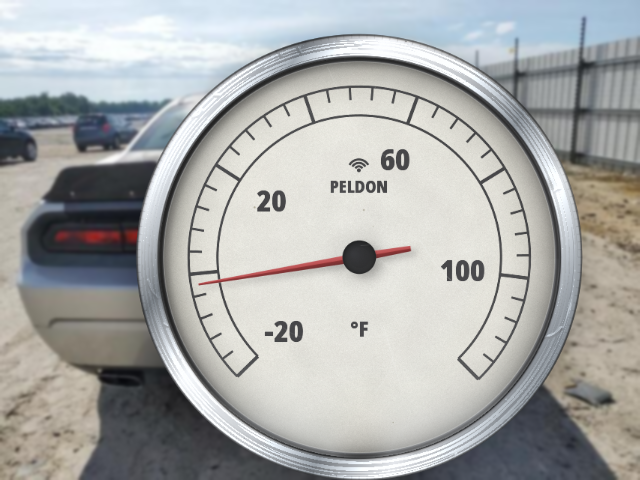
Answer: °F -2
